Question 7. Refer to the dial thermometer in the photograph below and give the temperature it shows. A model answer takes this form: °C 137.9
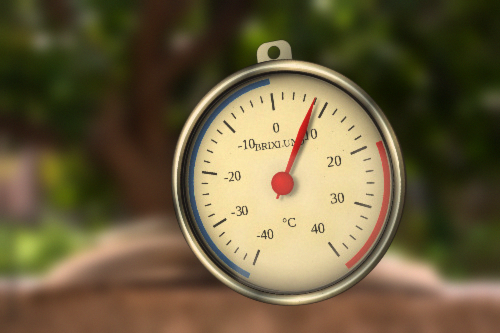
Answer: °C 8
